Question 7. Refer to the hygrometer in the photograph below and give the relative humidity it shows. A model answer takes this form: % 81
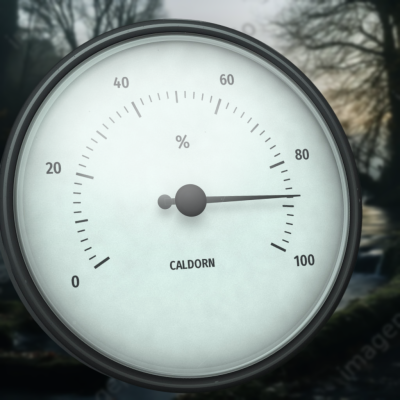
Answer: % 88
